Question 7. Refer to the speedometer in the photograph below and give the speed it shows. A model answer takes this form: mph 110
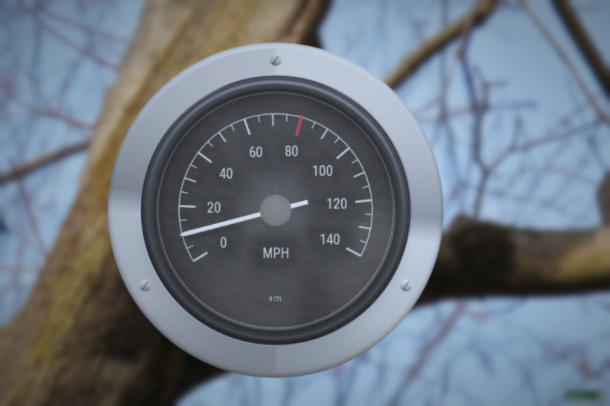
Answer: mph 10
